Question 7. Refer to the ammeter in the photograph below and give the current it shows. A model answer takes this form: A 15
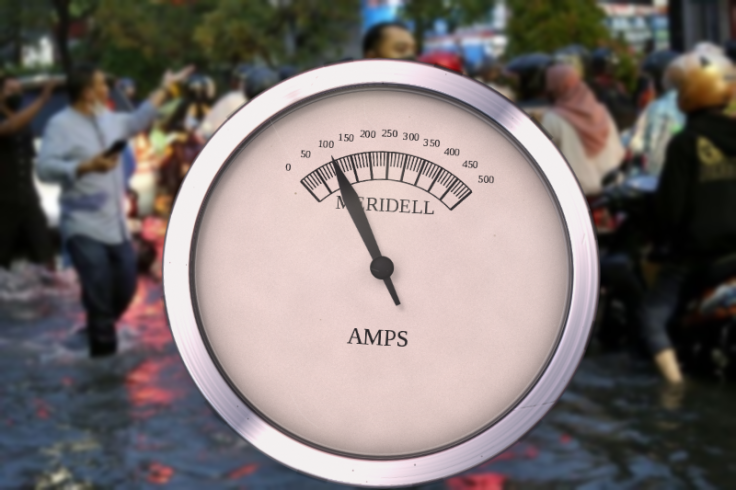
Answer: A 100
